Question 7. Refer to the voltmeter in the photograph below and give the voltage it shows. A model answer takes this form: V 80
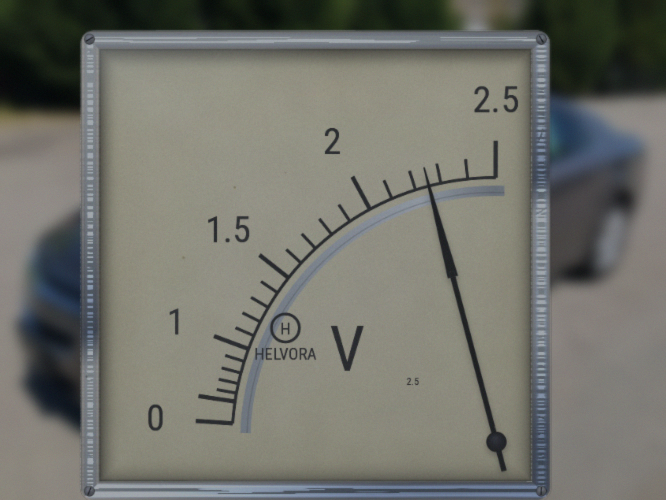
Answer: V 2.25
